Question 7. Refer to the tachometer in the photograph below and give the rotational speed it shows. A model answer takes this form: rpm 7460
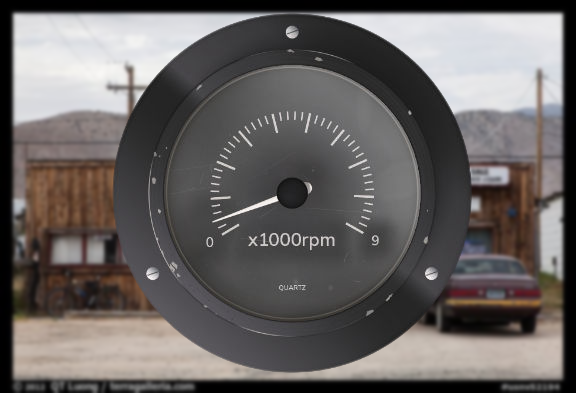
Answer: rpm 400
